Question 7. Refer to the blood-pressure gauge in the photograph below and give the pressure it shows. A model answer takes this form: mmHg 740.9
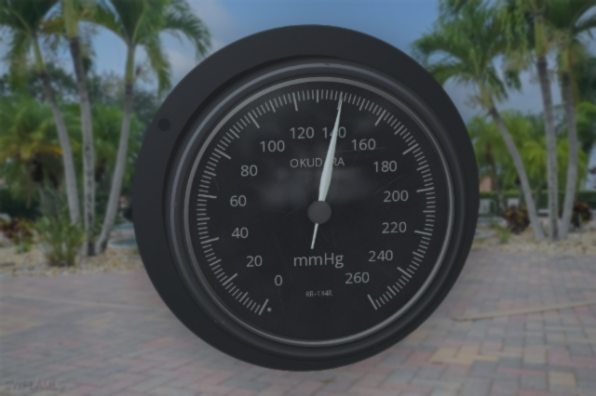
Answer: mmHg 140
